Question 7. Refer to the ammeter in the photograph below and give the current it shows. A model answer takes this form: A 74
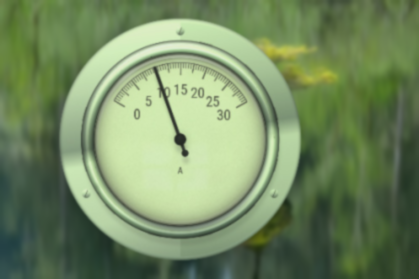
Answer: A 10
